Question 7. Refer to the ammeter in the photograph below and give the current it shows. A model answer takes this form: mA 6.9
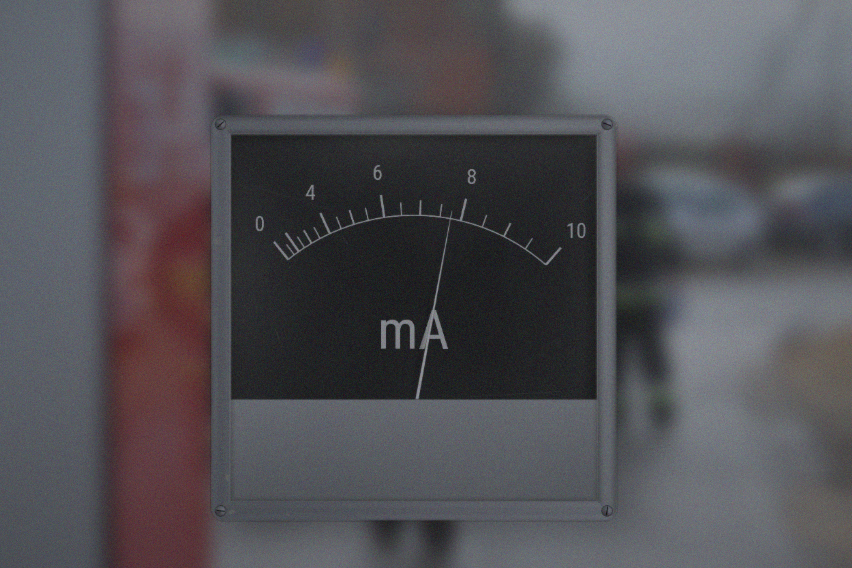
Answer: mA 7.75
